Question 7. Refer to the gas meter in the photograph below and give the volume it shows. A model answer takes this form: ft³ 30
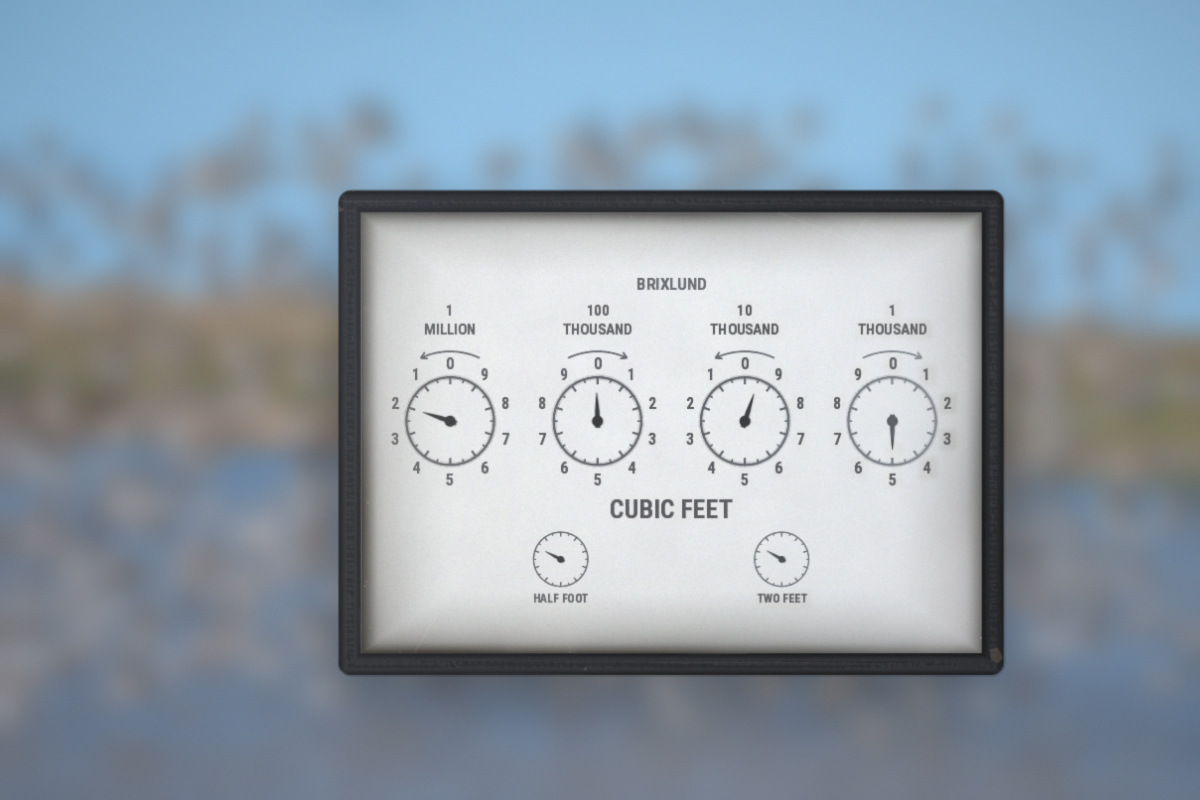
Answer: ft³ 199500
